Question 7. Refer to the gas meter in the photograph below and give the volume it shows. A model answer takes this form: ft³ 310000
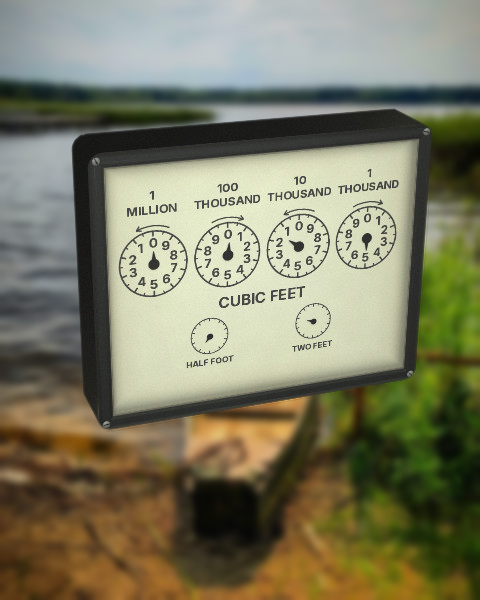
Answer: ft³ 1500
